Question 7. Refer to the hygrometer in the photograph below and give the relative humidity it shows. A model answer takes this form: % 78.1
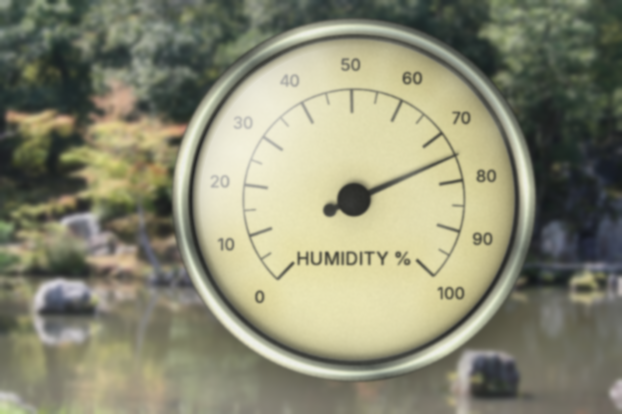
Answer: % 75
